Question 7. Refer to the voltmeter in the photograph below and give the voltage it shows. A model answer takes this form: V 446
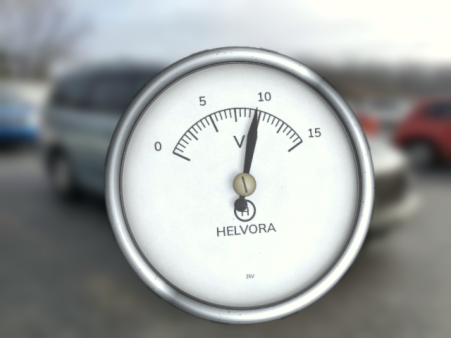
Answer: V 9.5
